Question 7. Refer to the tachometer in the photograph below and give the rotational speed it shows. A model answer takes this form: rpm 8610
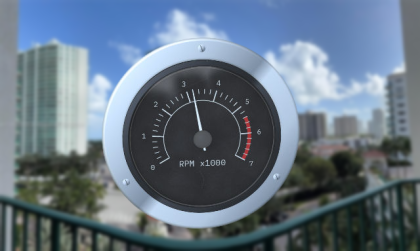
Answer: rpm 3200
